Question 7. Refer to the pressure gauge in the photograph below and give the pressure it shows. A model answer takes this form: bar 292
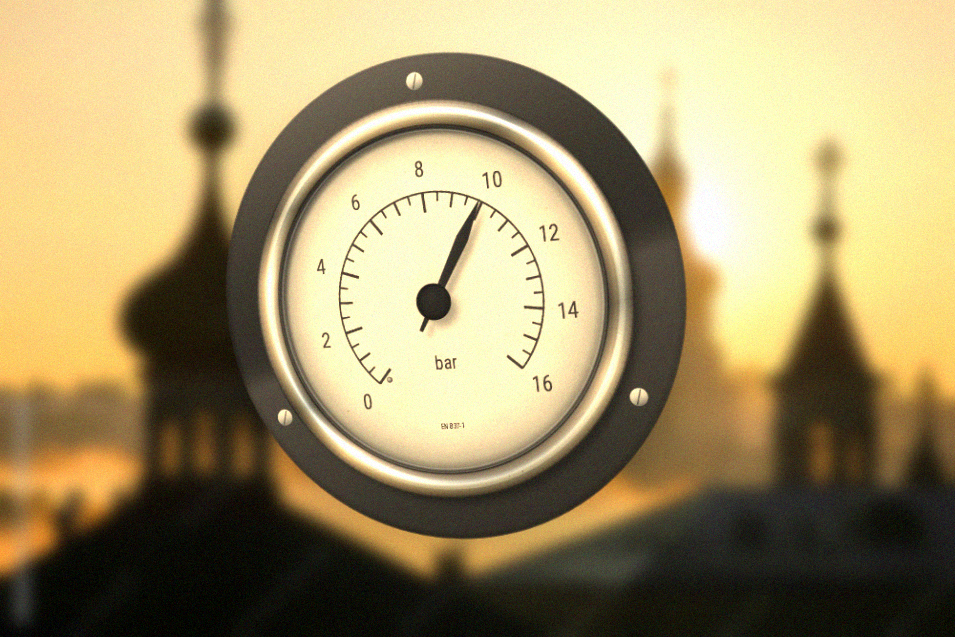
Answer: bar 10
